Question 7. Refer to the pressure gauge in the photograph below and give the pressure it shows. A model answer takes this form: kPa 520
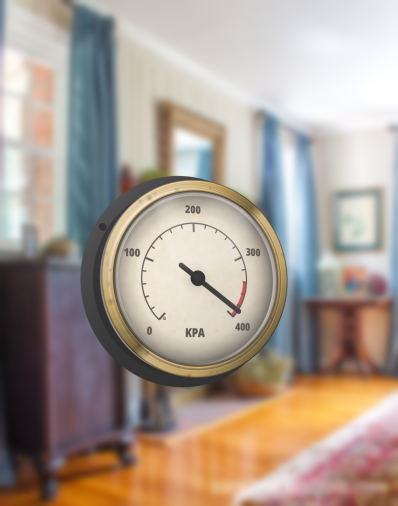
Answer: kPa 390
